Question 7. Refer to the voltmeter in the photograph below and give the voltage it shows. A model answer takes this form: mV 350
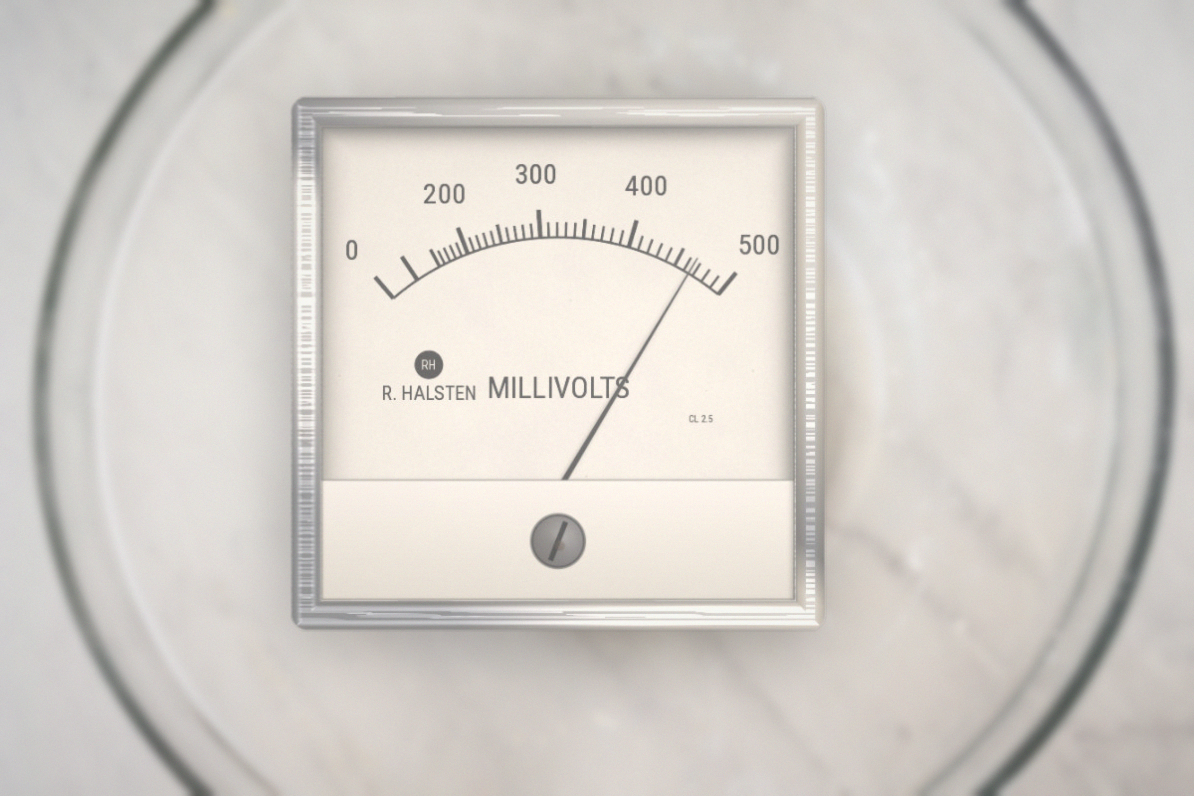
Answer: mV 465
